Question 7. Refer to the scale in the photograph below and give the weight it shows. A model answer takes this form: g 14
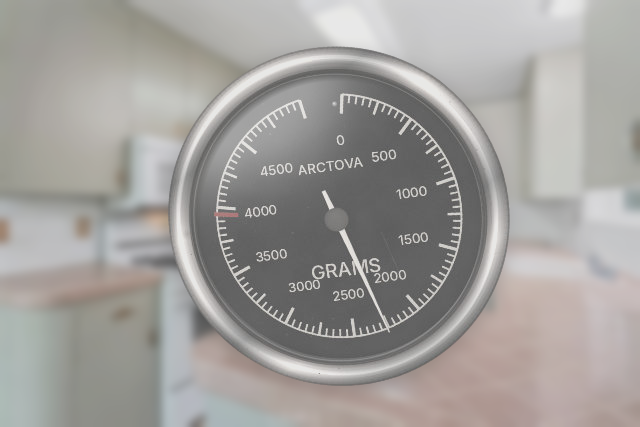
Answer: g 2250
